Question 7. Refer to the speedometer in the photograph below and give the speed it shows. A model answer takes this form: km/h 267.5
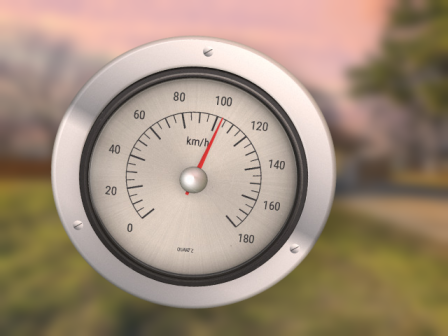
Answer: km/h 102.5
